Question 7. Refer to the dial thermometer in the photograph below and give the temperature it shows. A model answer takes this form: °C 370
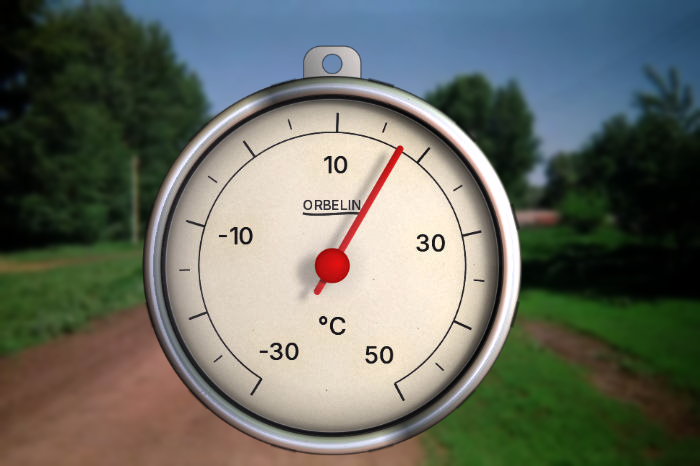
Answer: °C 17.5
